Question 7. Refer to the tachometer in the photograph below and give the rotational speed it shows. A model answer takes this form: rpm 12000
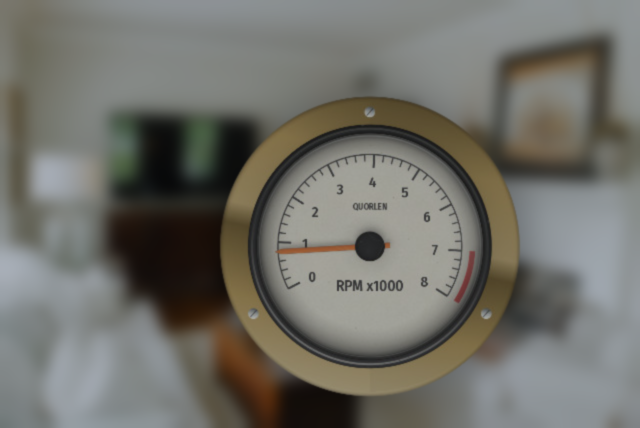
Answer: rpm 800
